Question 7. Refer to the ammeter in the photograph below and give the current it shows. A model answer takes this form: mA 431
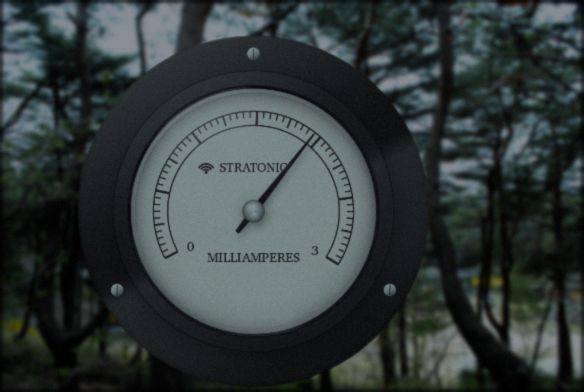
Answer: mA 1.95
